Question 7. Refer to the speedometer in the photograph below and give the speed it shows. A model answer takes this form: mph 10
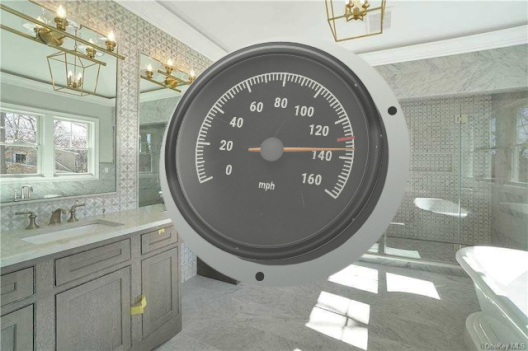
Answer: mph 136
